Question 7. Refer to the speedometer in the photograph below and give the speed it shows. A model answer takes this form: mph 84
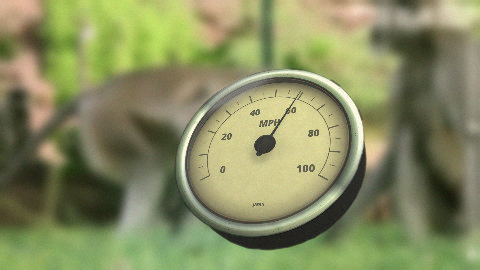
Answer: mph 60
